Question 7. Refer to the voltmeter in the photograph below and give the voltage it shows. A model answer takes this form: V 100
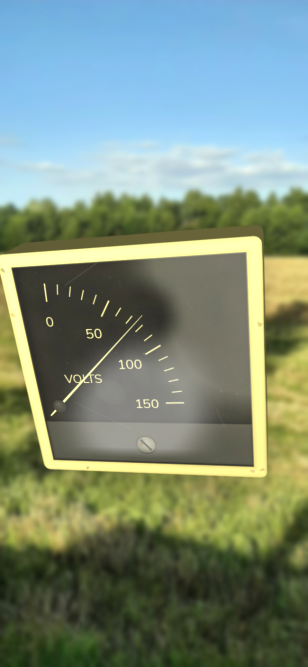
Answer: V 75
